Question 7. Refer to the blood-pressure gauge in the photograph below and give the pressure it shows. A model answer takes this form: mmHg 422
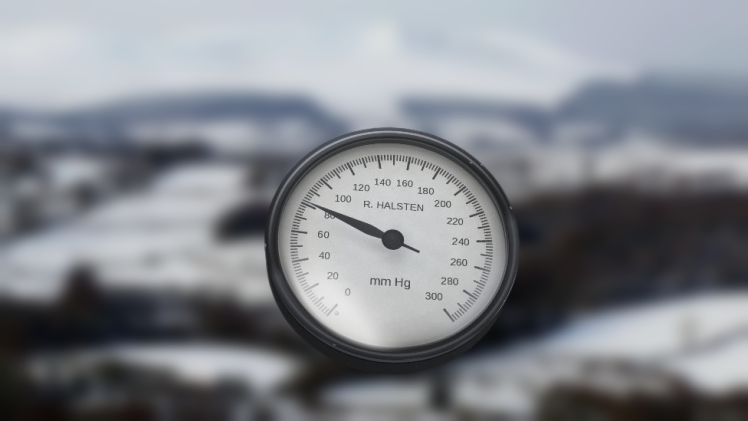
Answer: mmHg 80
